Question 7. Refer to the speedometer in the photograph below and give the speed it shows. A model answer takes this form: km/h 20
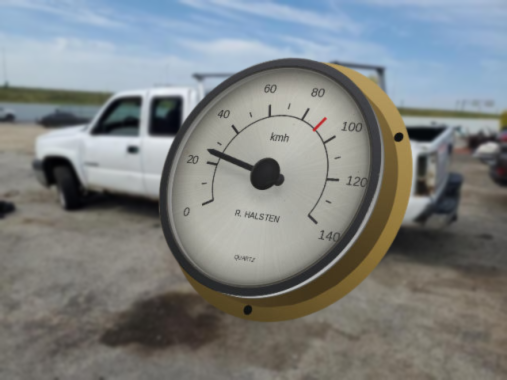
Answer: km/h 25
